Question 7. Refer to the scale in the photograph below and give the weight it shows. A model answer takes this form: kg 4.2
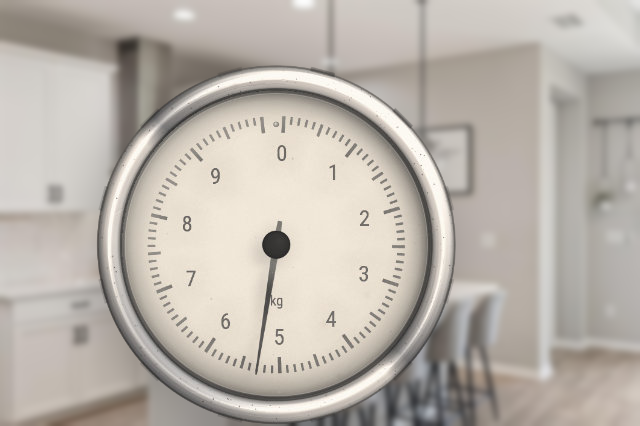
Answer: kg 5.3
